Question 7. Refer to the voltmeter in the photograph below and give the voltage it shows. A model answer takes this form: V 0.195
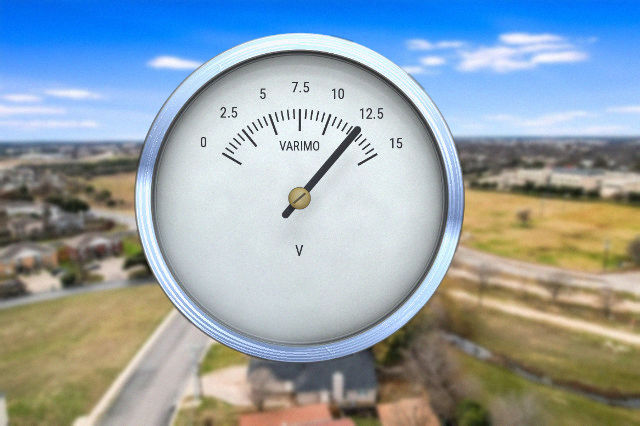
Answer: V 12.5
